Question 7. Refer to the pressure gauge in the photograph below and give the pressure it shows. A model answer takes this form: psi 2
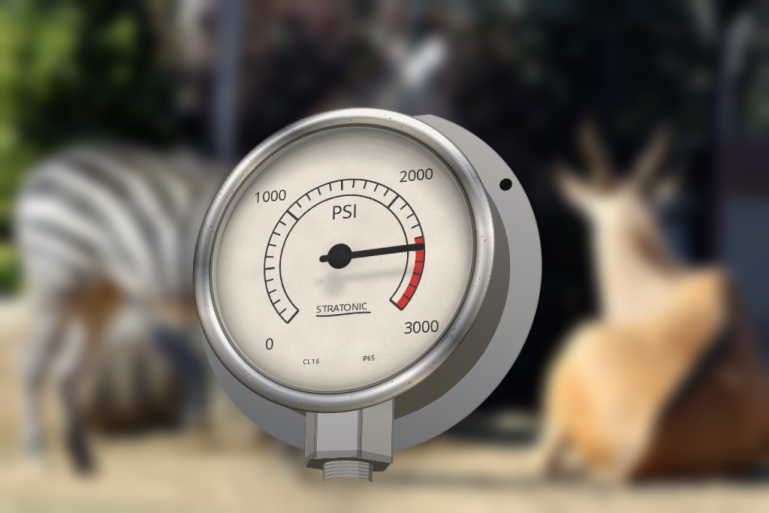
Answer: psi 2500
